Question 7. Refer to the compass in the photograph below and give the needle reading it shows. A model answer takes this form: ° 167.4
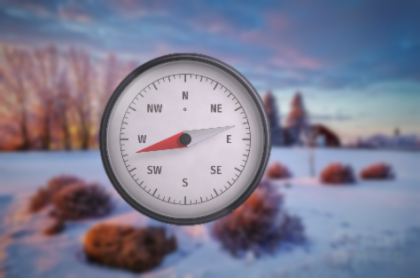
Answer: ° 255
